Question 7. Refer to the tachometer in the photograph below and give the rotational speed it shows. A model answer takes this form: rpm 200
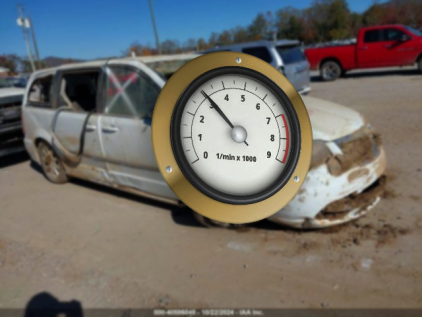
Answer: rpm 3000
